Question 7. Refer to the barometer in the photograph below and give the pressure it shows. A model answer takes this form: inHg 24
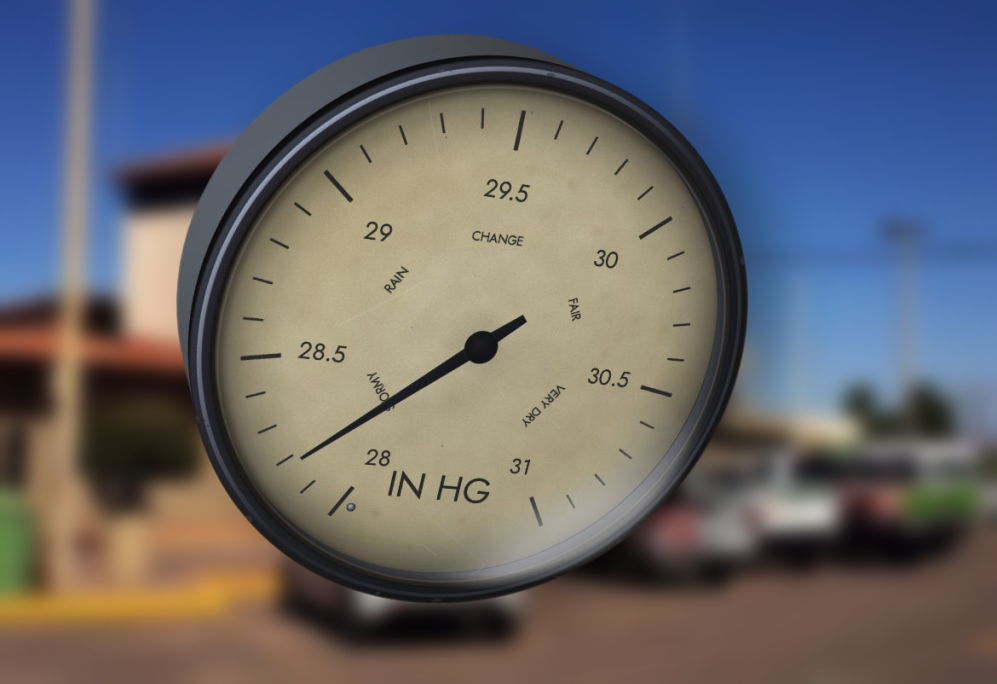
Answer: inHg 28.2
